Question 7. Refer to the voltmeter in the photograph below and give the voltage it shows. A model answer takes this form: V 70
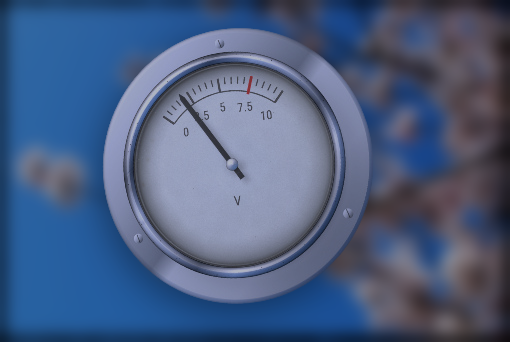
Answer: V 2
